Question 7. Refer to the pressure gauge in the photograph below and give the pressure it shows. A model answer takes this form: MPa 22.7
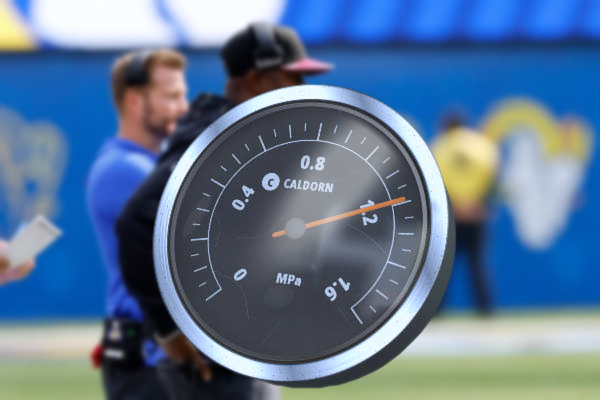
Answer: MPa 1.2
